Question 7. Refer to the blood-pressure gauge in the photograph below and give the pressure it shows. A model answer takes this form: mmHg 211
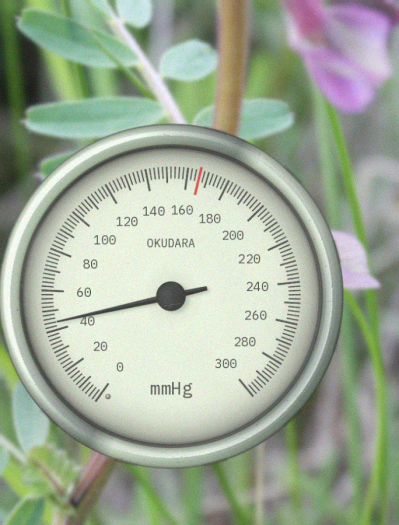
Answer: mmHg 44
